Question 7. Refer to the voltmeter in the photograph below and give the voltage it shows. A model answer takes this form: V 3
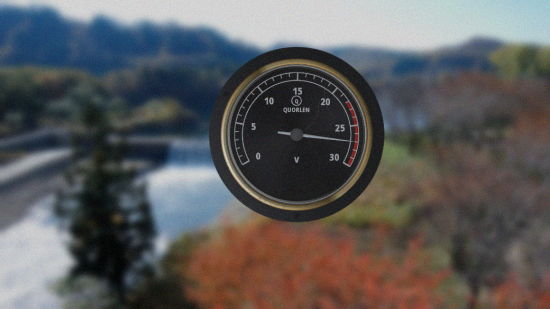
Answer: V 27
